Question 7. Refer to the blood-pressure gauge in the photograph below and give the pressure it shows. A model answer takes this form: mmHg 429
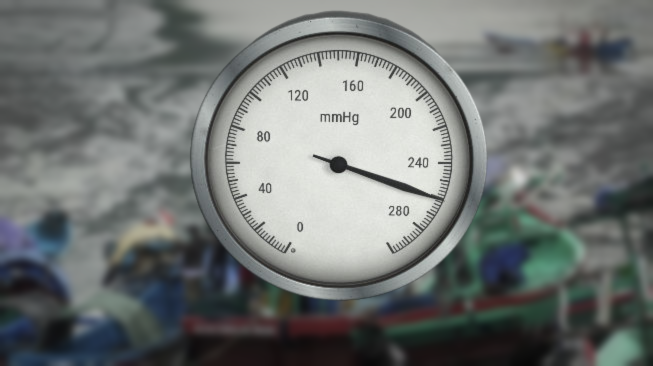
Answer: mmHg 260
